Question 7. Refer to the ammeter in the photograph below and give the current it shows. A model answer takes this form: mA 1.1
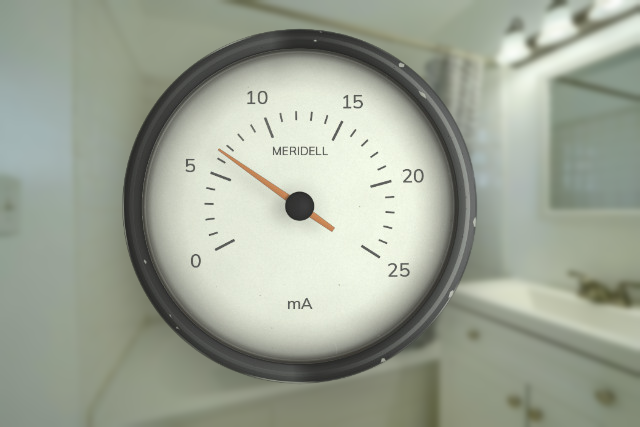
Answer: mA 6.5
